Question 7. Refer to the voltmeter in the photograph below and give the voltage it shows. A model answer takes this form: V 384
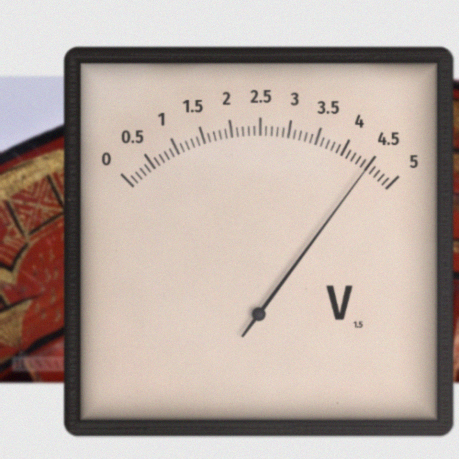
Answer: V 4.5
